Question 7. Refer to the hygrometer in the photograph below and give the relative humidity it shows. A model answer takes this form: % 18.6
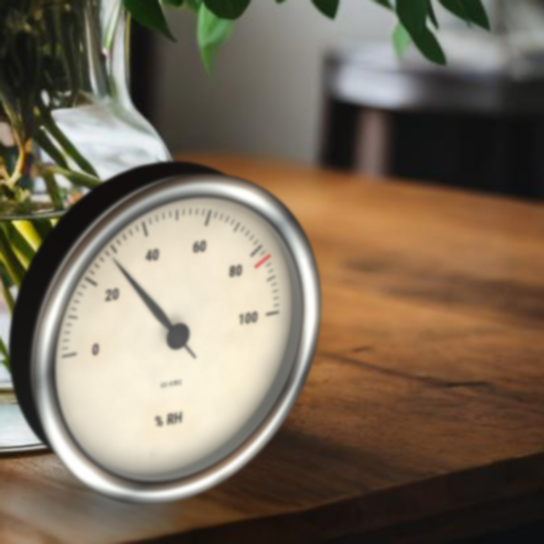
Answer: % 28
